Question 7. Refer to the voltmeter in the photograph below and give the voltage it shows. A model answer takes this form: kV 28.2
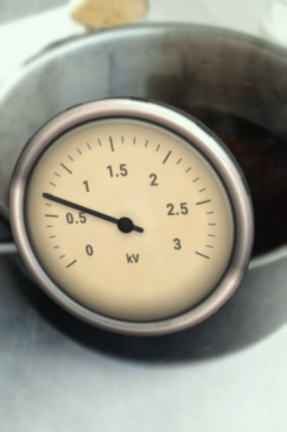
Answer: kV 0.7
